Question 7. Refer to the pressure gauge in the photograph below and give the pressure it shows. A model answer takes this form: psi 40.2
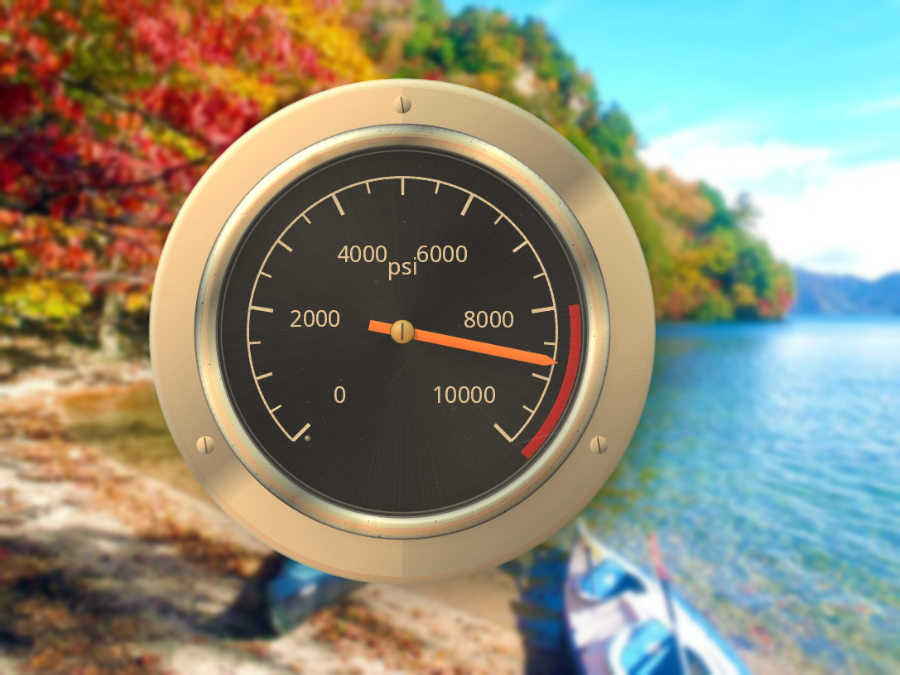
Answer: psi 8750
